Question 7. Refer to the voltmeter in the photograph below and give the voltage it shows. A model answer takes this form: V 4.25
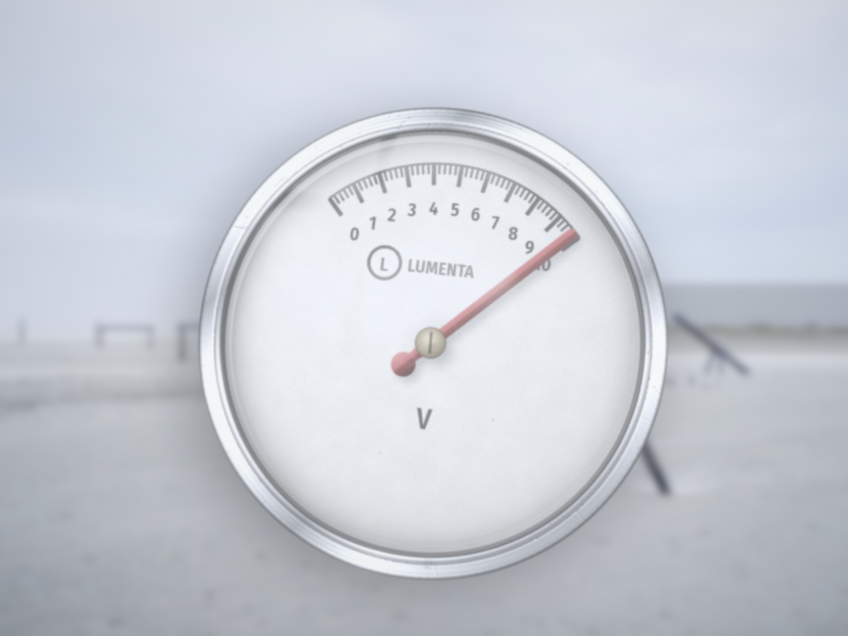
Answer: V 9.8
